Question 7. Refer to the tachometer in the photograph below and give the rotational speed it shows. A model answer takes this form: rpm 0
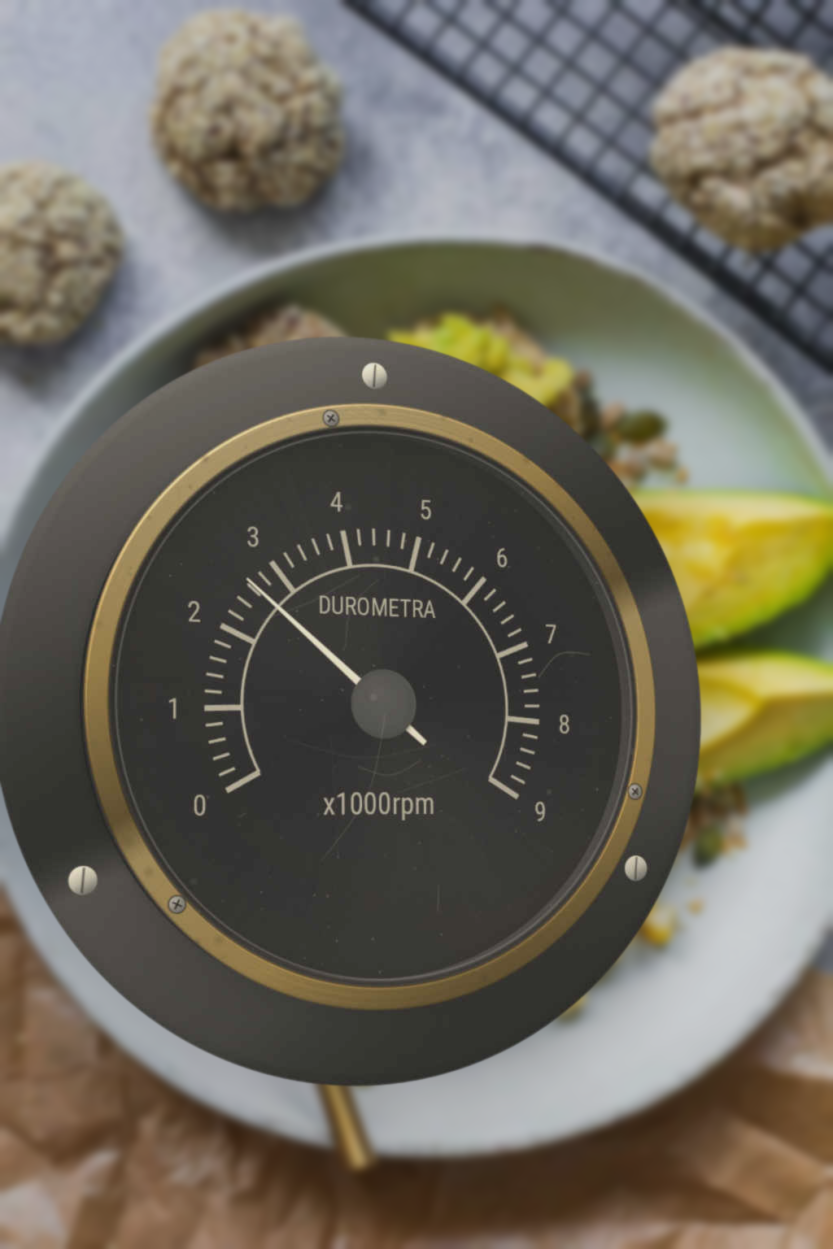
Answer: rpm 2600
